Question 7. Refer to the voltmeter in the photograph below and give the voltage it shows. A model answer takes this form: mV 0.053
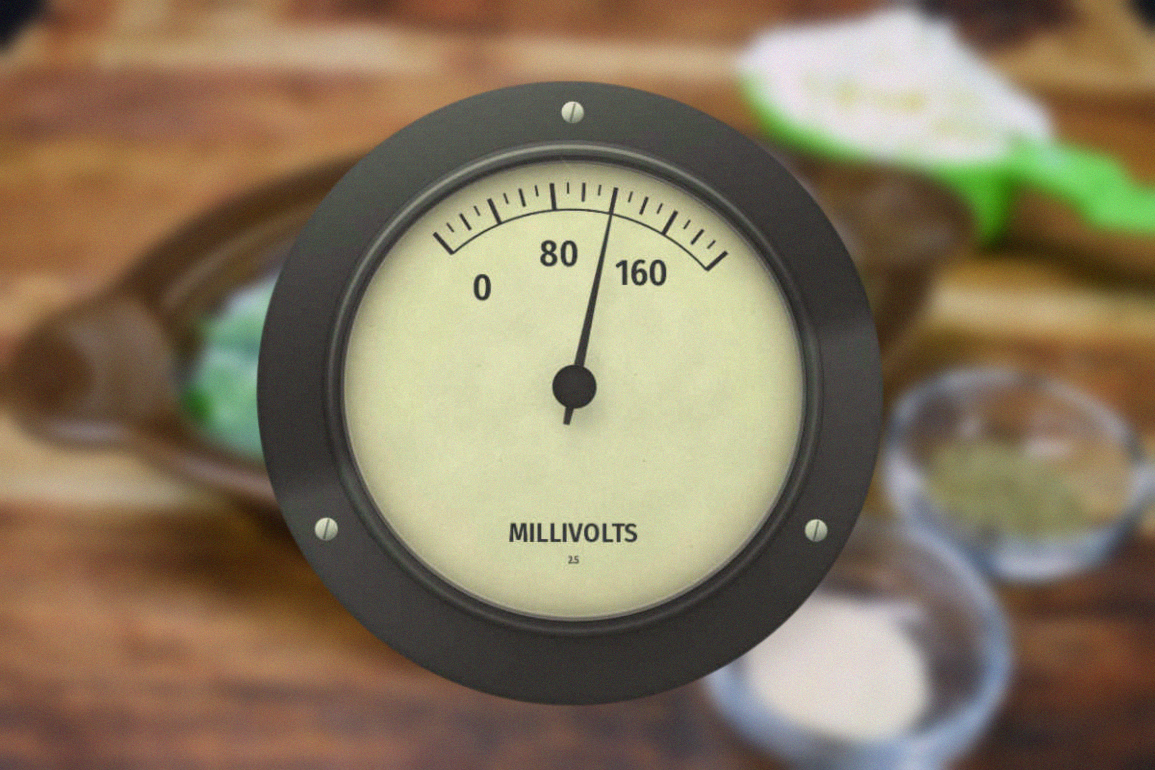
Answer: mV 120
